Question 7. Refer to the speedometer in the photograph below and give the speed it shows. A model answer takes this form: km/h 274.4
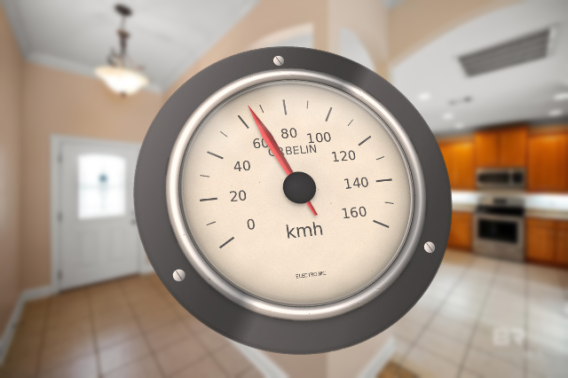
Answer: km/h 65
